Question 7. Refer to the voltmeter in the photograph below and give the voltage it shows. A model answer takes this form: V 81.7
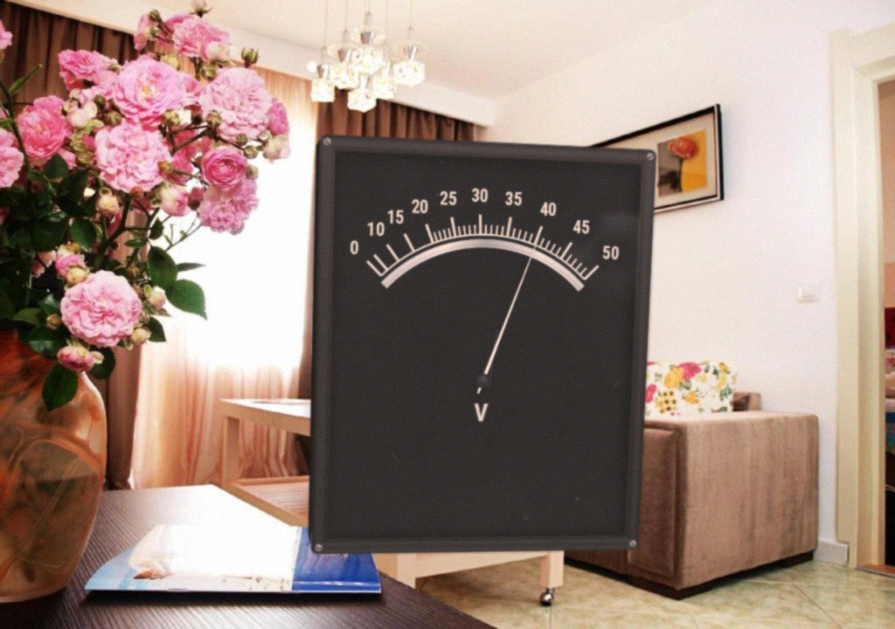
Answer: V 40
